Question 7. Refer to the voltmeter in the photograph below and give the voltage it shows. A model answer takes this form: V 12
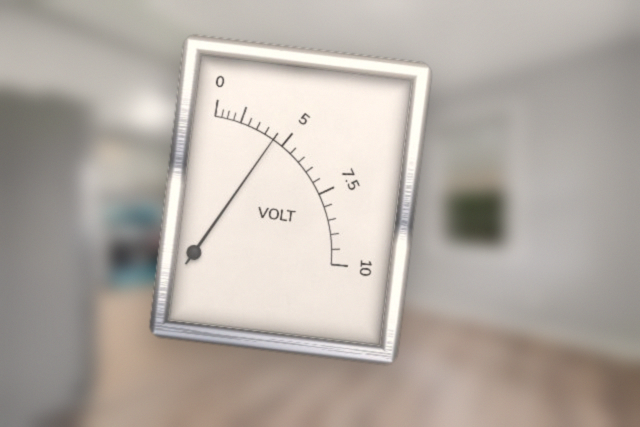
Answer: V 4.5
